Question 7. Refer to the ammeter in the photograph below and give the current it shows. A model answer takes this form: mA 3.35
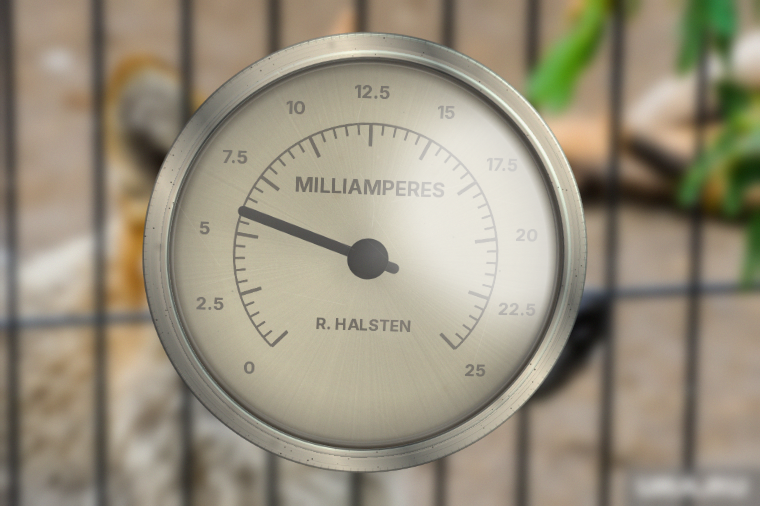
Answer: mA 6
